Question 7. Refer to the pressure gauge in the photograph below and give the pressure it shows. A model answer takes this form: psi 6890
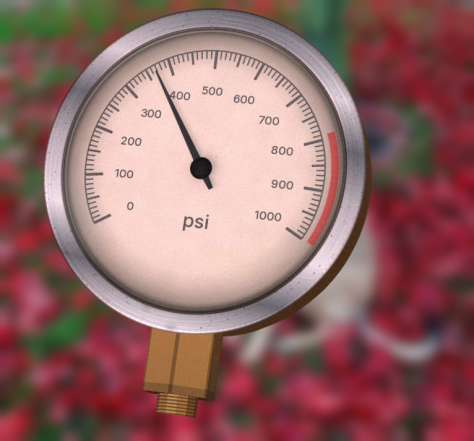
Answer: psi 370
